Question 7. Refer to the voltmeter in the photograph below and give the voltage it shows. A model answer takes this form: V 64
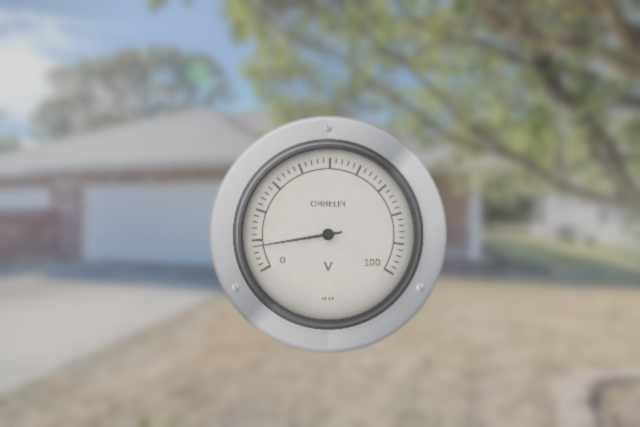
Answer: V 8
